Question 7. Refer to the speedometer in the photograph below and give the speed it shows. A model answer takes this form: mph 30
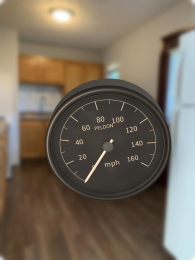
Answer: mph 0
